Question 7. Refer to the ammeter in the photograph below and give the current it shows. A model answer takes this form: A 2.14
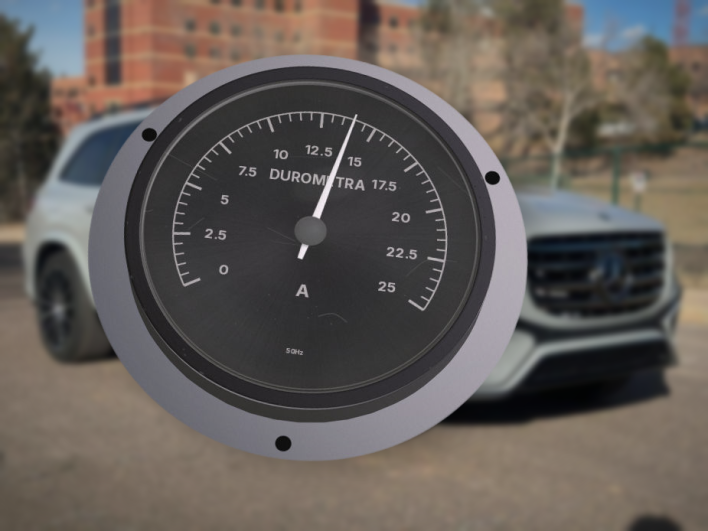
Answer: A 14
